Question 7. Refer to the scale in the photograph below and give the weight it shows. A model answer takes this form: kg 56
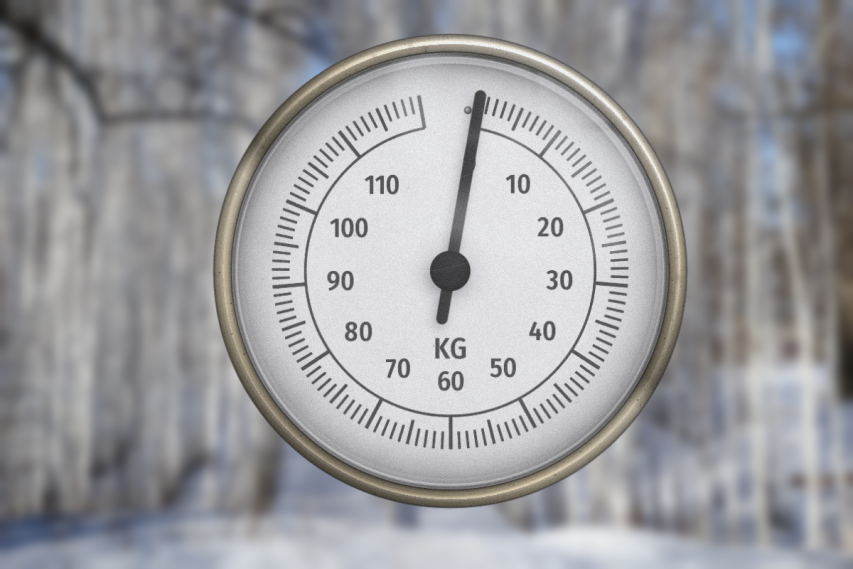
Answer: kg 0
